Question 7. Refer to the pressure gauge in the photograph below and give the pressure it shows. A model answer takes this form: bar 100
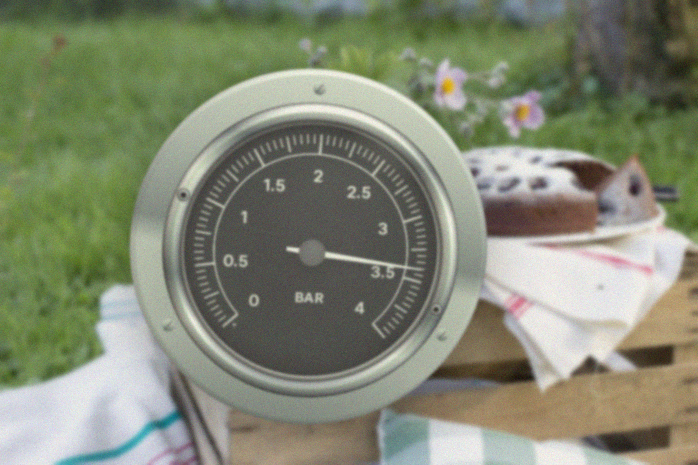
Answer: bar 3.4
